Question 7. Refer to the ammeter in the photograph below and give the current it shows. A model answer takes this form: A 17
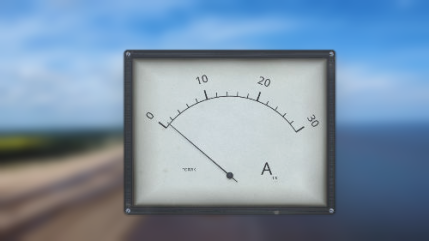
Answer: A 1
